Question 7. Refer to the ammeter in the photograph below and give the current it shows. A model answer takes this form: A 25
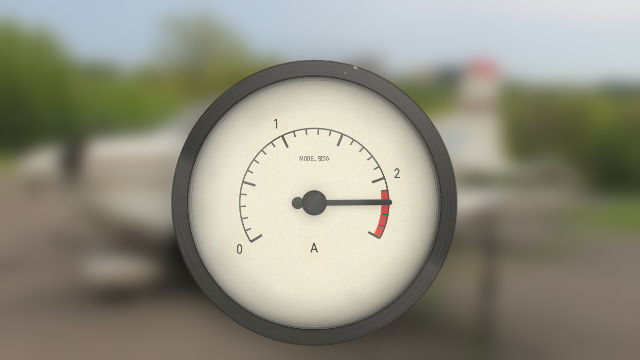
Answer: A 2.2
